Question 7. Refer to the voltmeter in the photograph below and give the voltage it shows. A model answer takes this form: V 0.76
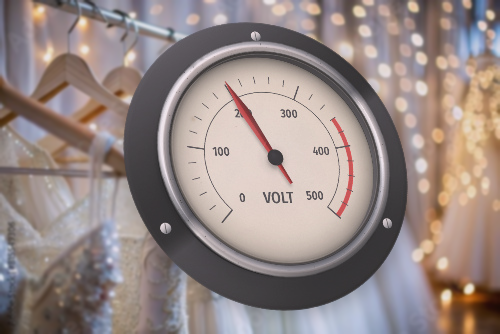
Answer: V 200
